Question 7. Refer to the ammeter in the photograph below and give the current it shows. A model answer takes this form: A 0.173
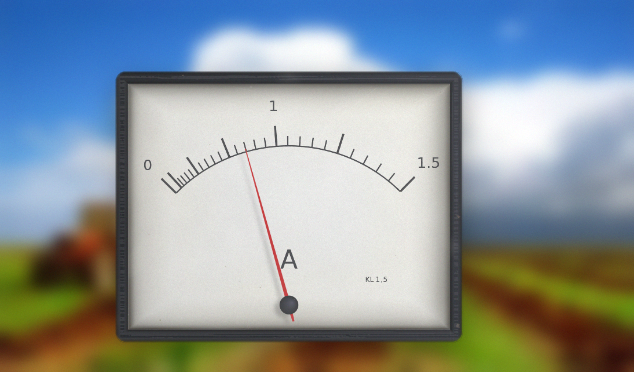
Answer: A 0.85
